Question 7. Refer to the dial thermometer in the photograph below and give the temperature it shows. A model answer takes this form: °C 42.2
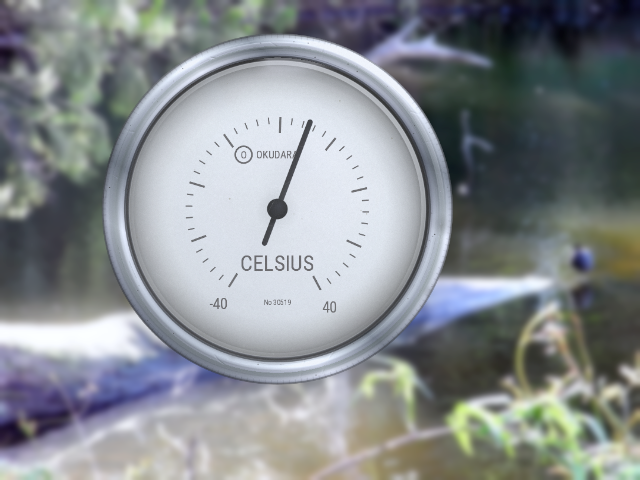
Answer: °C 5
